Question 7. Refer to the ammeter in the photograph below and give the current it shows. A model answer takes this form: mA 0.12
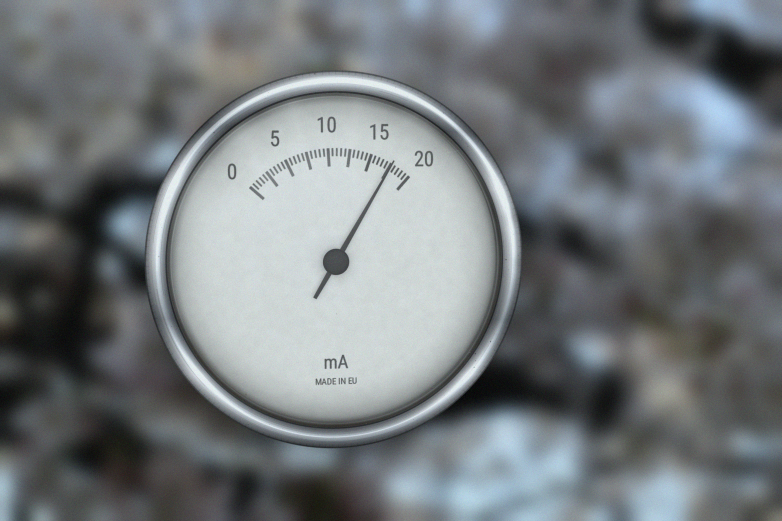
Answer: mA 17.5
